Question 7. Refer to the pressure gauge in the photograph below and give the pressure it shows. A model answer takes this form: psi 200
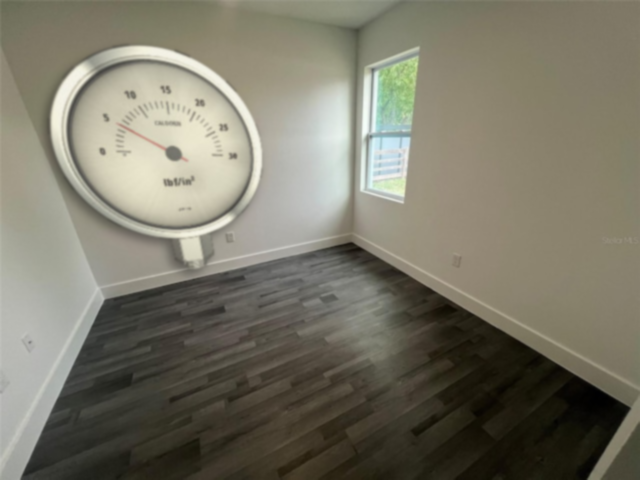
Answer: psi 5
